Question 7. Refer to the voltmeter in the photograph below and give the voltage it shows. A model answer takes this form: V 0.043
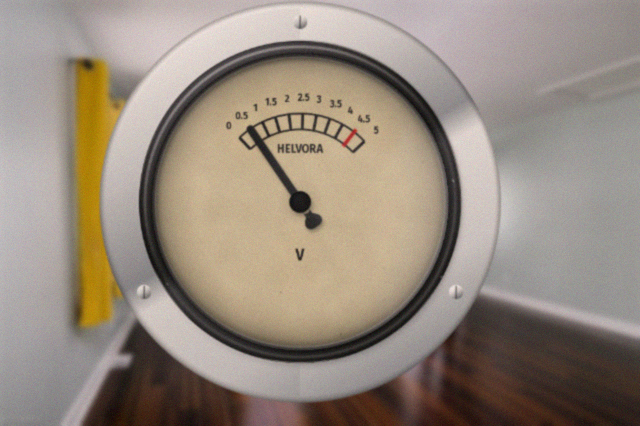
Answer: V 0.5
